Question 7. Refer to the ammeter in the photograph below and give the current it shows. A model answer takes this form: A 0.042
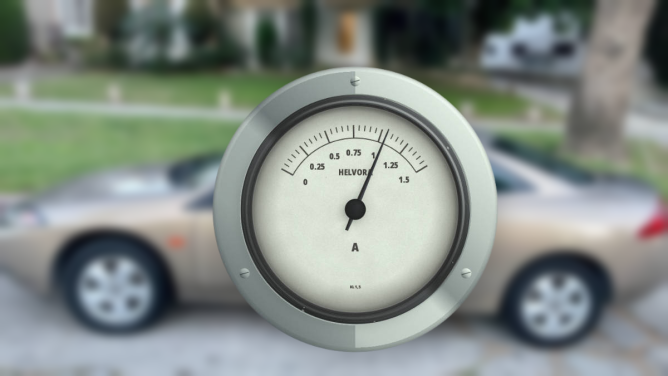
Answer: A 1.05
